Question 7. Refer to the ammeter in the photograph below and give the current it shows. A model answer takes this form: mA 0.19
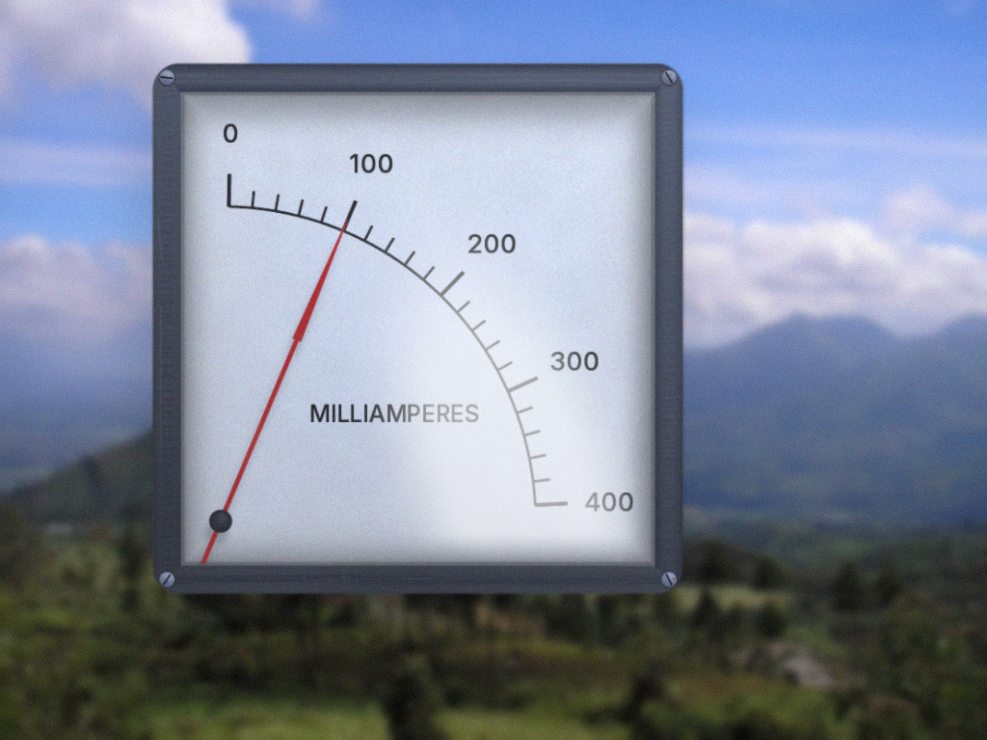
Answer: mA 100
